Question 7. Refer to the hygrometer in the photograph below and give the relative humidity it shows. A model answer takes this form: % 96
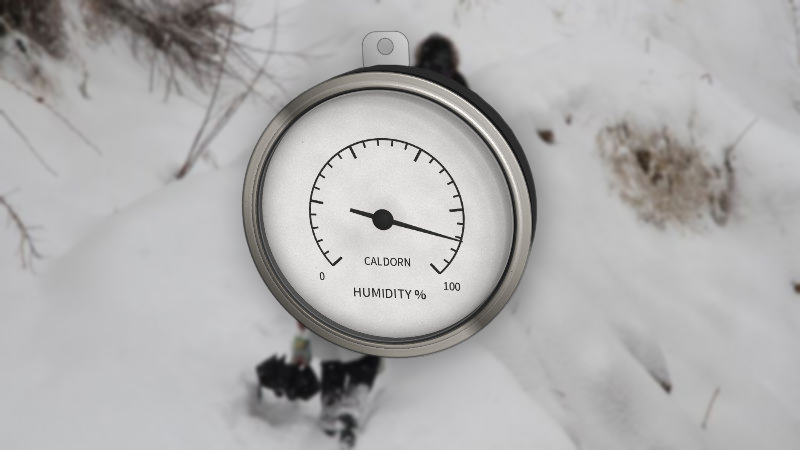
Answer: % 88
